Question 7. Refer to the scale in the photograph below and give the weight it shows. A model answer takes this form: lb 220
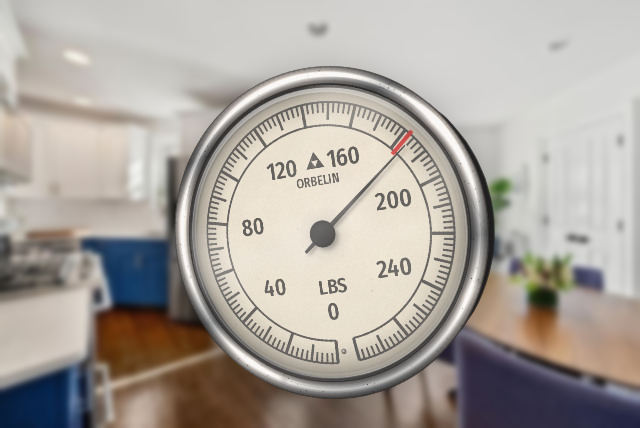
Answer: lb 184
